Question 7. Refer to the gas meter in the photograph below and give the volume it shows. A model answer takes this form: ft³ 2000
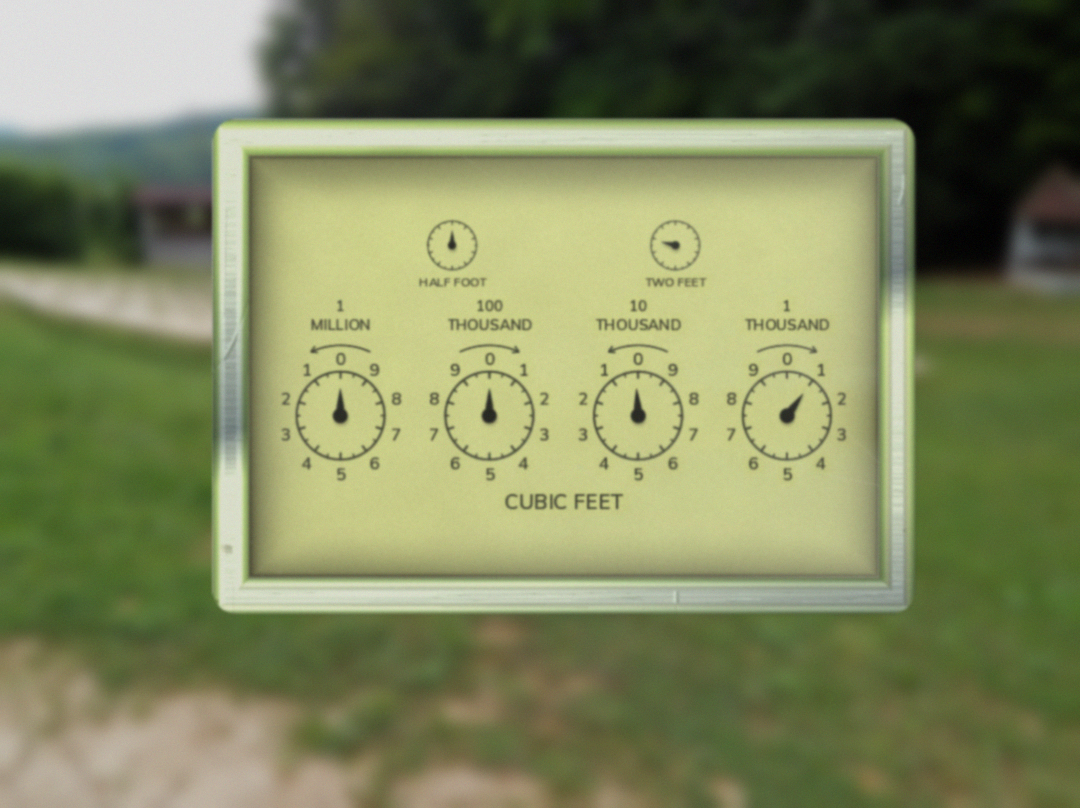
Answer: ft³ 100
